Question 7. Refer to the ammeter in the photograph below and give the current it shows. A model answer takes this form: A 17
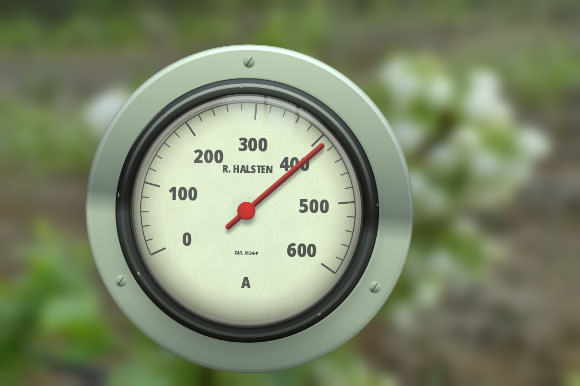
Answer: A 410
